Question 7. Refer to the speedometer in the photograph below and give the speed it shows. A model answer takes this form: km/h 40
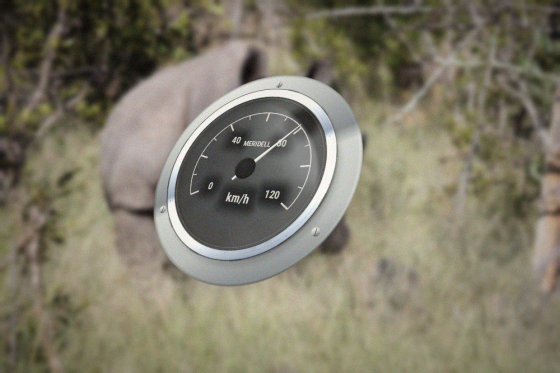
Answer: km/h 80
